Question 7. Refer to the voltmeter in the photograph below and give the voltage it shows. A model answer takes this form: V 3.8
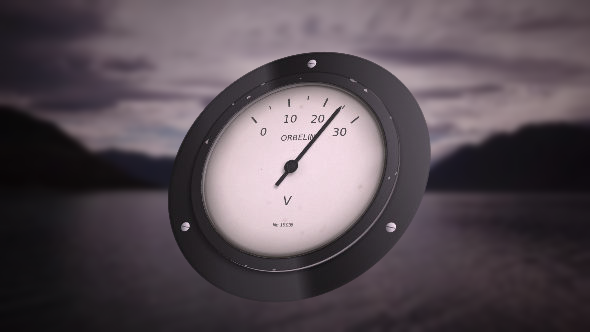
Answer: V 25
